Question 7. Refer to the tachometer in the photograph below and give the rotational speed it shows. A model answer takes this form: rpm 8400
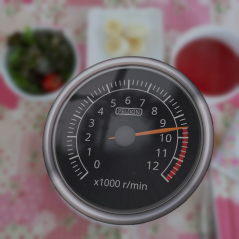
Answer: rpm 9600
